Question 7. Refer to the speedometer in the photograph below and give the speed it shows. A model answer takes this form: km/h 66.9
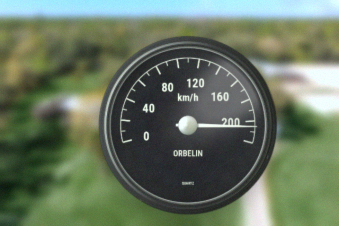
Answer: km/h 205
